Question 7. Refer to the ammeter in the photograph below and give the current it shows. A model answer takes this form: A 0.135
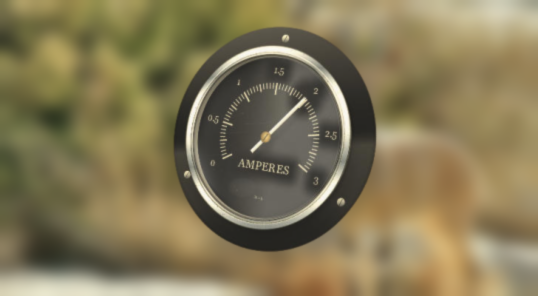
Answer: A 2
